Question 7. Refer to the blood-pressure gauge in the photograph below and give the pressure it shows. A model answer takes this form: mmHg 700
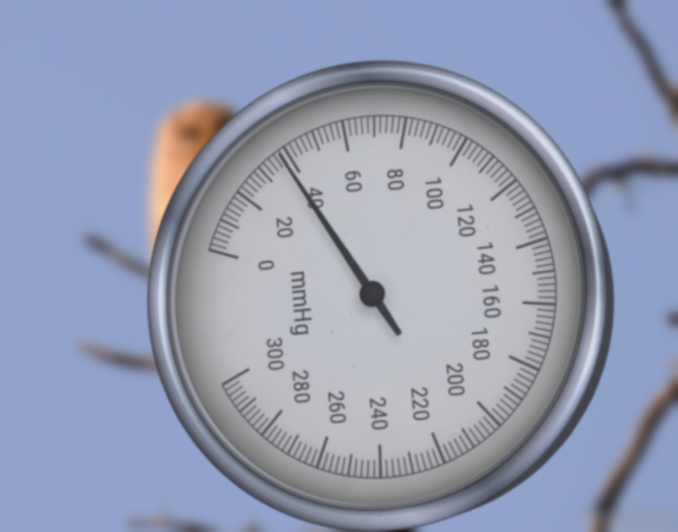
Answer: mmHg 38
